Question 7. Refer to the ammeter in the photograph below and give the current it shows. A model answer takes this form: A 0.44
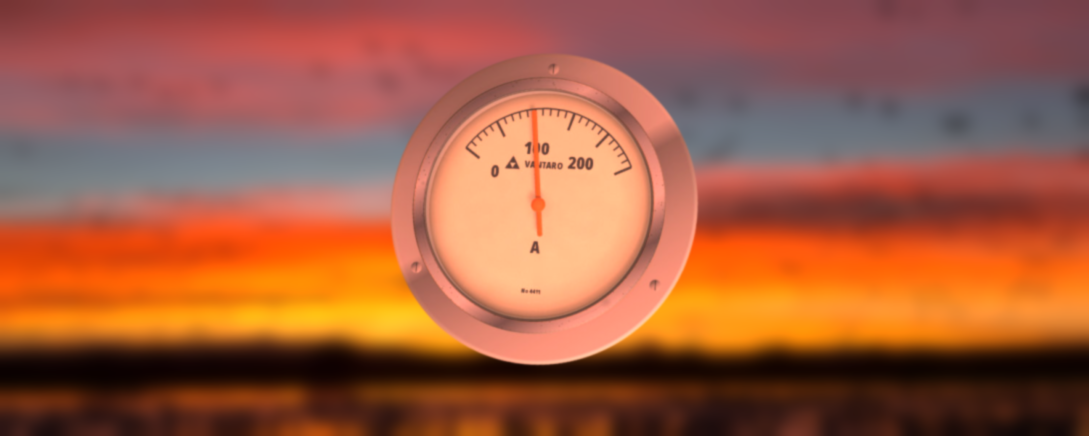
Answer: A 100
